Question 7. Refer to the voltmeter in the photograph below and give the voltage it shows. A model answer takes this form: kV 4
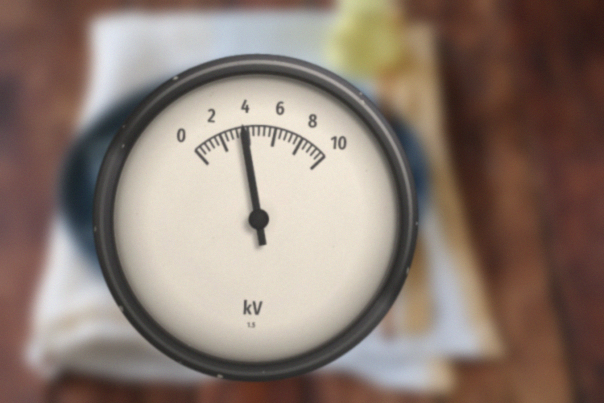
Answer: kV 3.6
